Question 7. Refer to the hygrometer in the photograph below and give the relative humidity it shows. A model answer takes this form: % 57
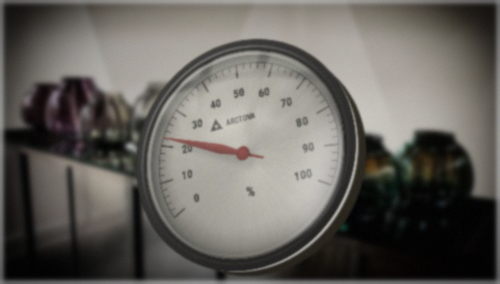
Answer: % 22
